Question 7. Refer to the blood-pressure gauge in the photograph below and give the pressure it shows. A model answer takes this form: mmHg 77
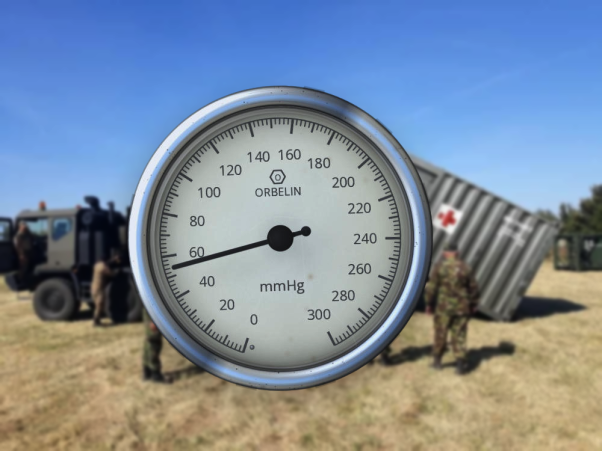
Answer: mmHg 54
